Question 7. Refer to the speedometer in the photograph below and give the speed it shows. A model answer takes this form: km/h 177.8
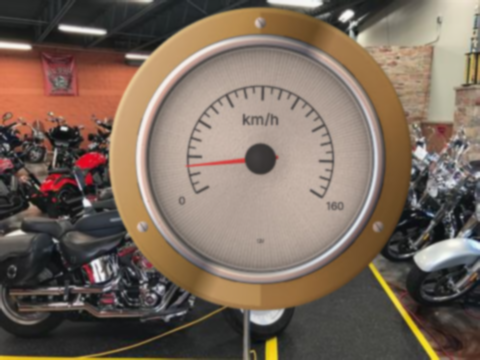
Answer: km/h 15
